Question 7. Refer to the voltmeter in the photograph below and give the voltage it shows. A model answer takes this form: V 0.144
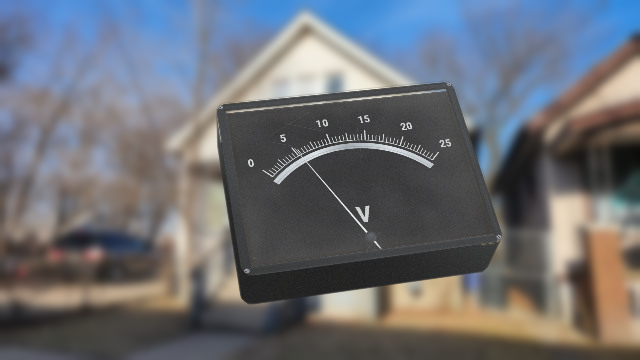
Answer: V 5
